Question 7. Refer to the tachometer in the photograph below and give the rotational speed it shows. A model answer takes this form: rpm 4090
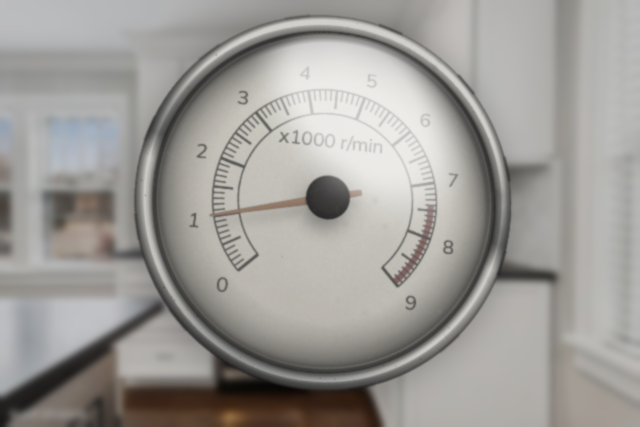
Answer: rpm 1000
